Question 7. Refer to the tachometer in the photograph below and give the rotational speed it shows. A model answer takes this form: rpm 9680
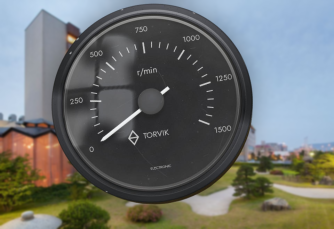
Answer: rpm 0
